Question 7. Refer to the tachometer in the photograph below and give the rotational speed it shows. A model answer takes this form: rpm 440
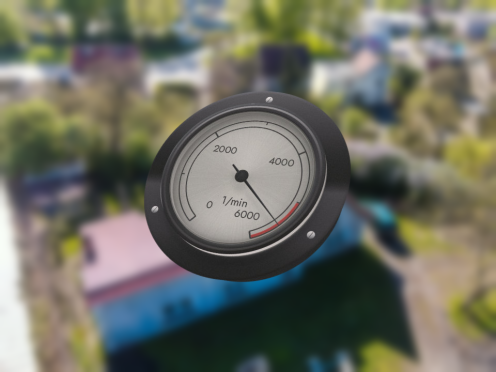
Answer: rpm 5500
